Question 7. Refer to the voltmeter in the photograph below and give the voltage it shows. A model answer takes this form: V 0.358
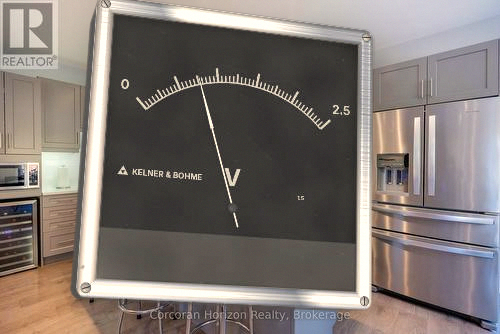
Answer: V 0.75
